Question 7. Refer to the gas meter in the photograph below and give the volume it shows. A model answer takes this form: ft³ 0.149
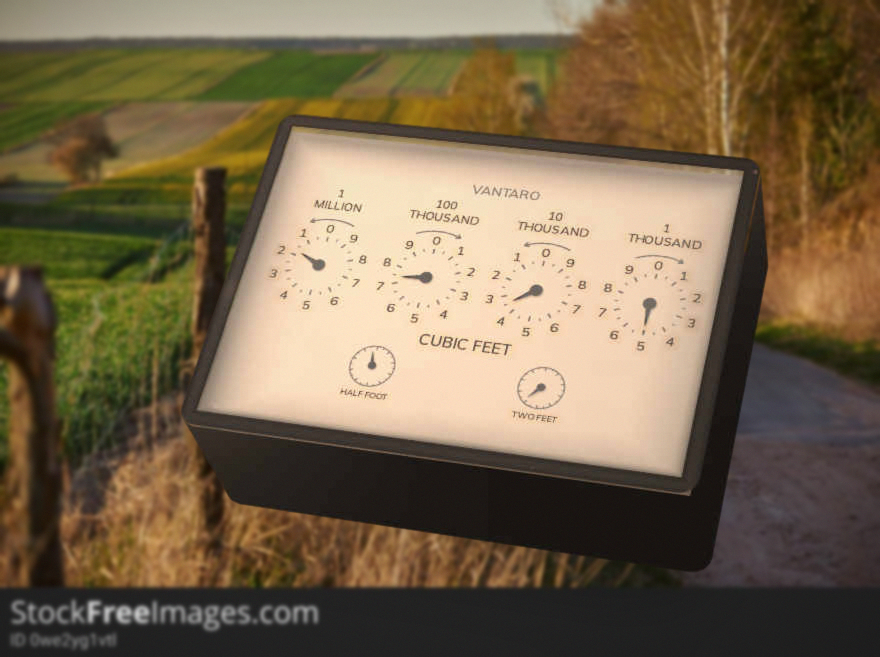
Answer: ft³ 173500
